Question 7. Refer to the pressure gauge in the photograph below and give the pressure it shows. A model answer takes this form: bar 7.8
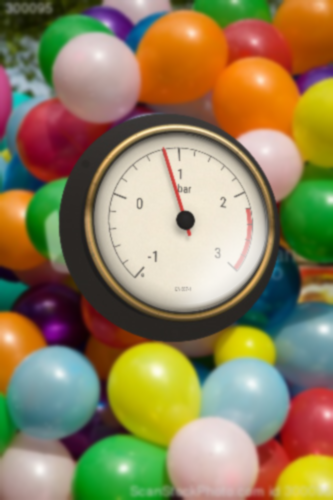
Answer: bar 0.8
